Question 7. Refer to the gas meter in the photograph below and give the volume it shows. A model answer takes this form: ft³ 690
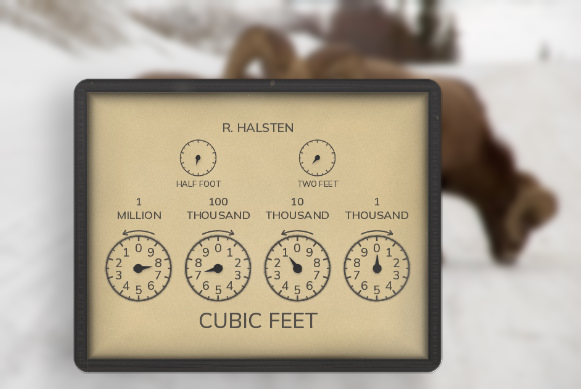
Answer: ft³ 771000
